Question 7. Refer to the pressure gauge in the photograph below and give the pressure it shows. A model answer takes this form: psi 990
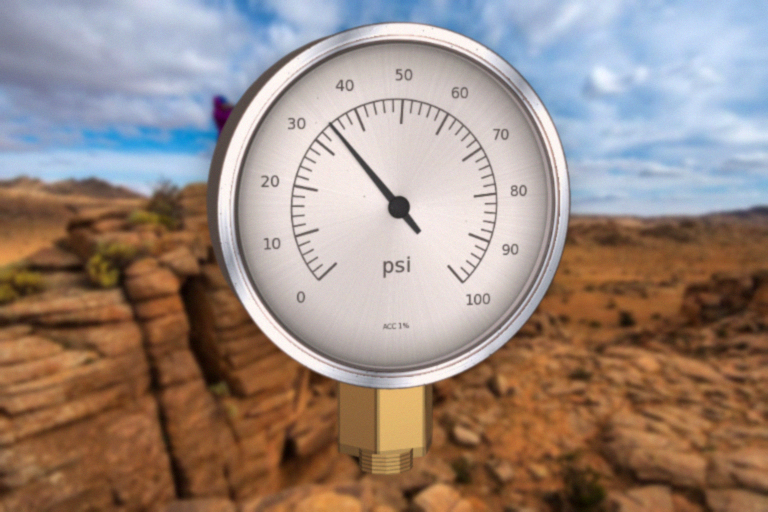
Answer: psi 34
